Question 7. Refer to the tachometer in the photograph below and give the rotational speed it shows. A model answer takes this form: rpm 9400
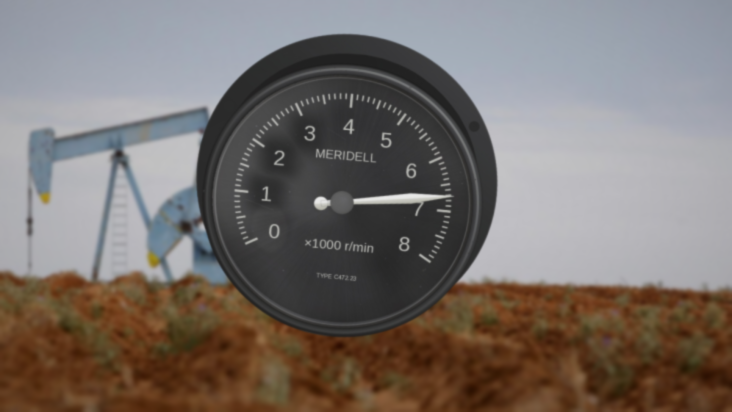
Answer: rpm 6700
